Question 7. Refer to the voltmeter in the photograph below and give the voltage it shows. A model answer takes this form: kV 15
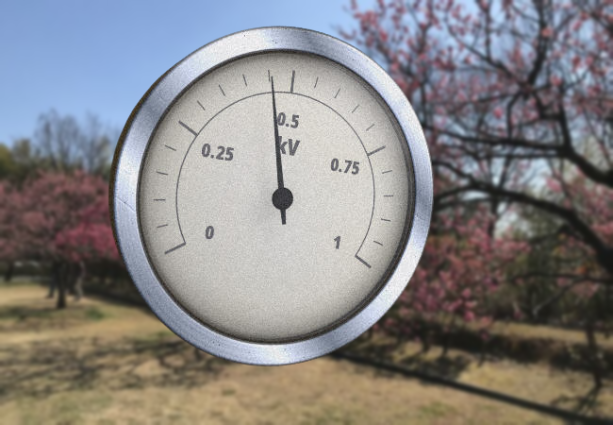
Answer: kV 0.45
